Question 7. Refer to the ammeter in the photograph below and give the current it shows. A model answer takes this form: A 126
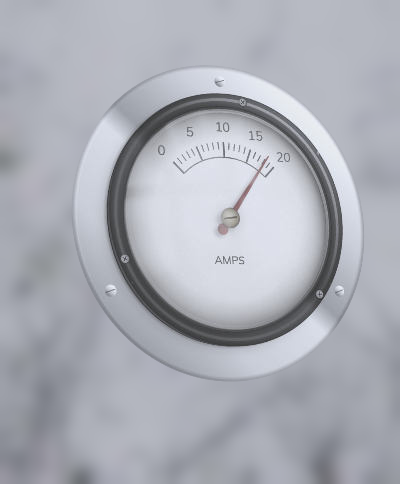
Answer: A 18
